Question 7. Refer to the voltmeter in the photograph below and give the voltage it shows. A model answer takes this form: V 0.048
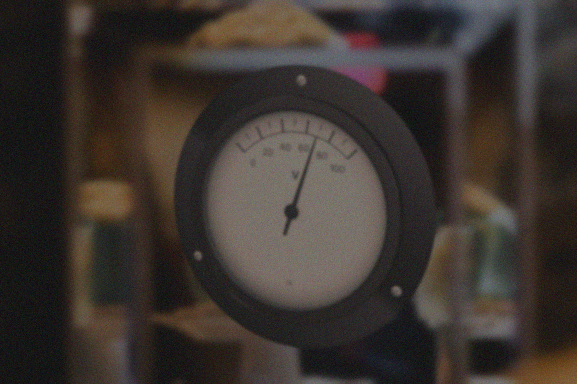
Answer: V 70
